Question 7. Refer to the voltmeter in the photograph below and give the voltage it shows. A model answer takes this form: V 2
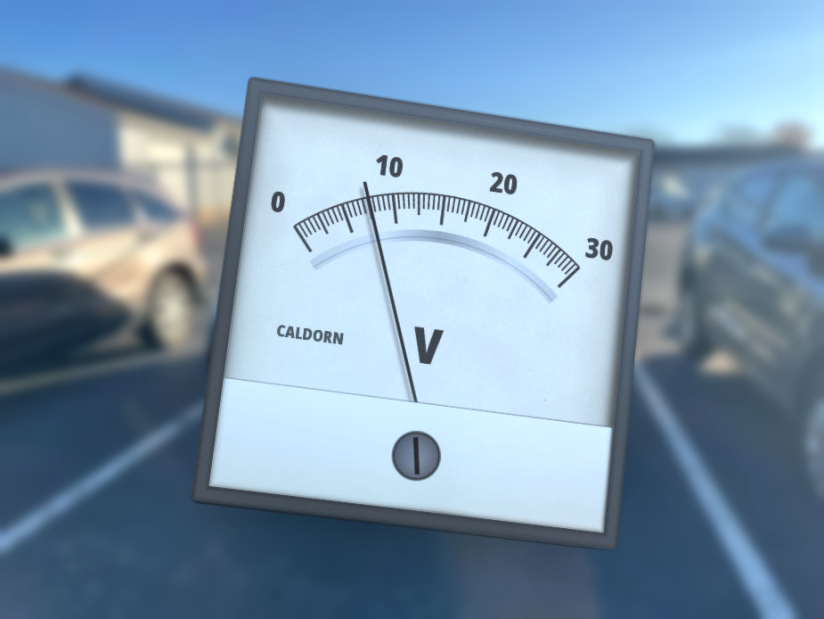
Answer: V 7.5
